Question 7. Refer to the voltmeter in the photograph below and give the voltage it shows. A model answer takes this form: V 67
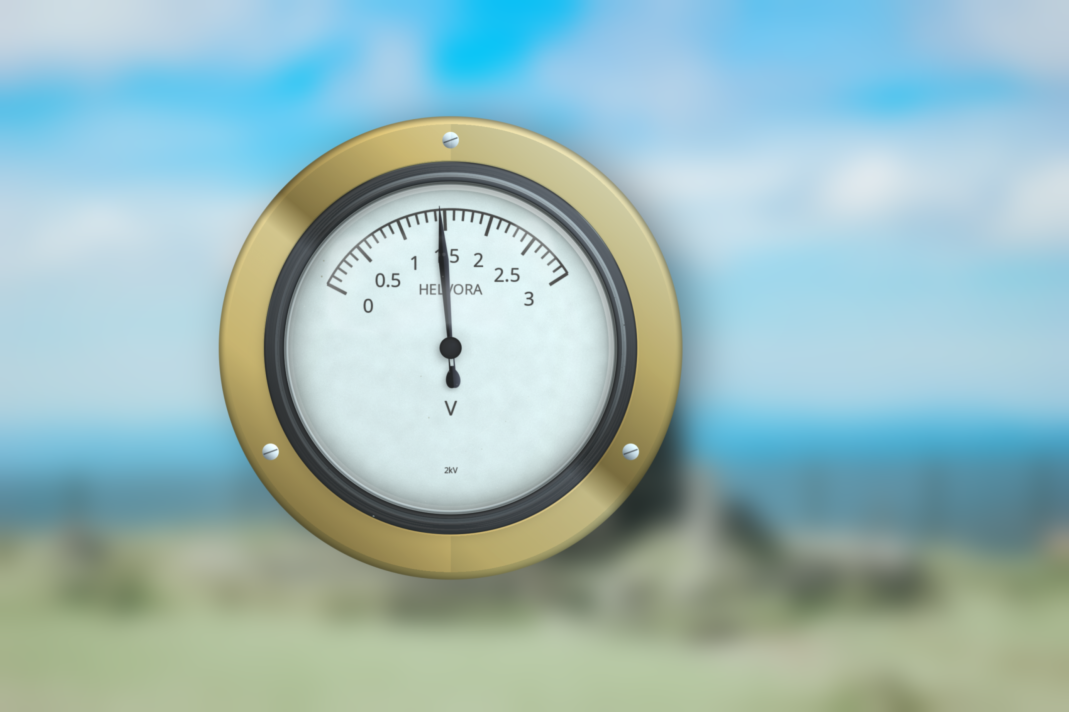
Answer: V 1.45
